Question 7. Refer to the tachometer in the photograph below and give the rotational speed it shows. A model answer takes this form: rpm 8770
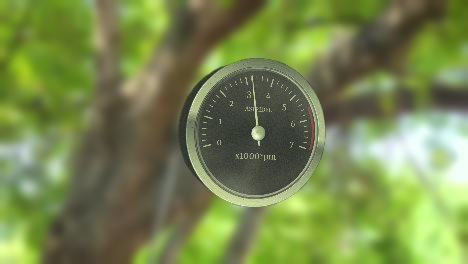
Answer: rpm 3200
